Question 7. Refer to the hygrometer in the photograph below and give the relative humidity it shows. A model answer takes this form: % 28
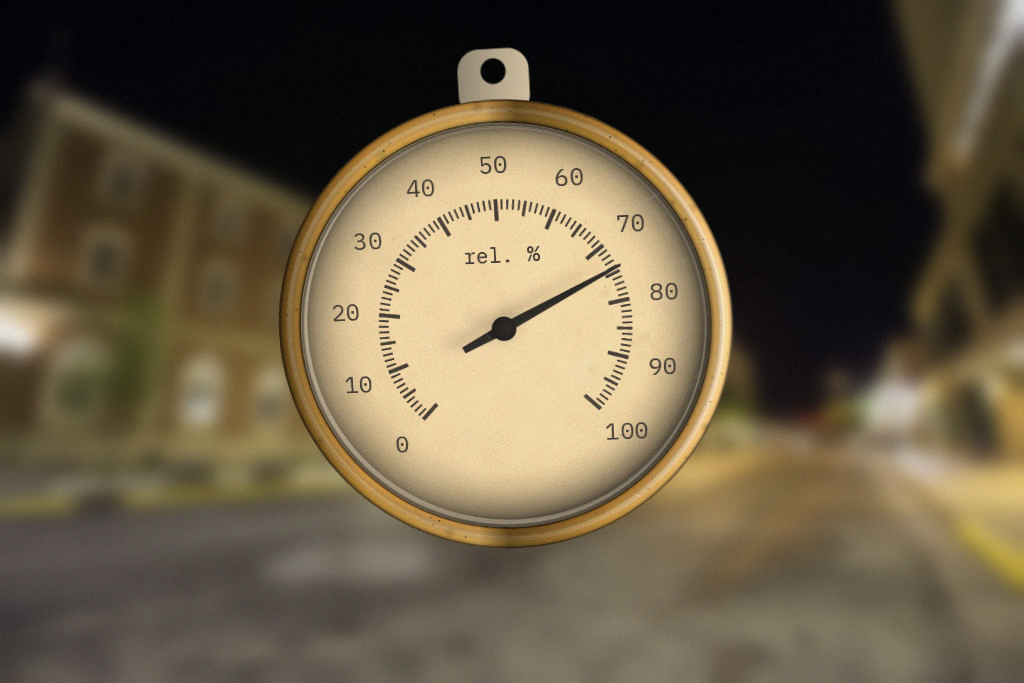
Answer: % 74
